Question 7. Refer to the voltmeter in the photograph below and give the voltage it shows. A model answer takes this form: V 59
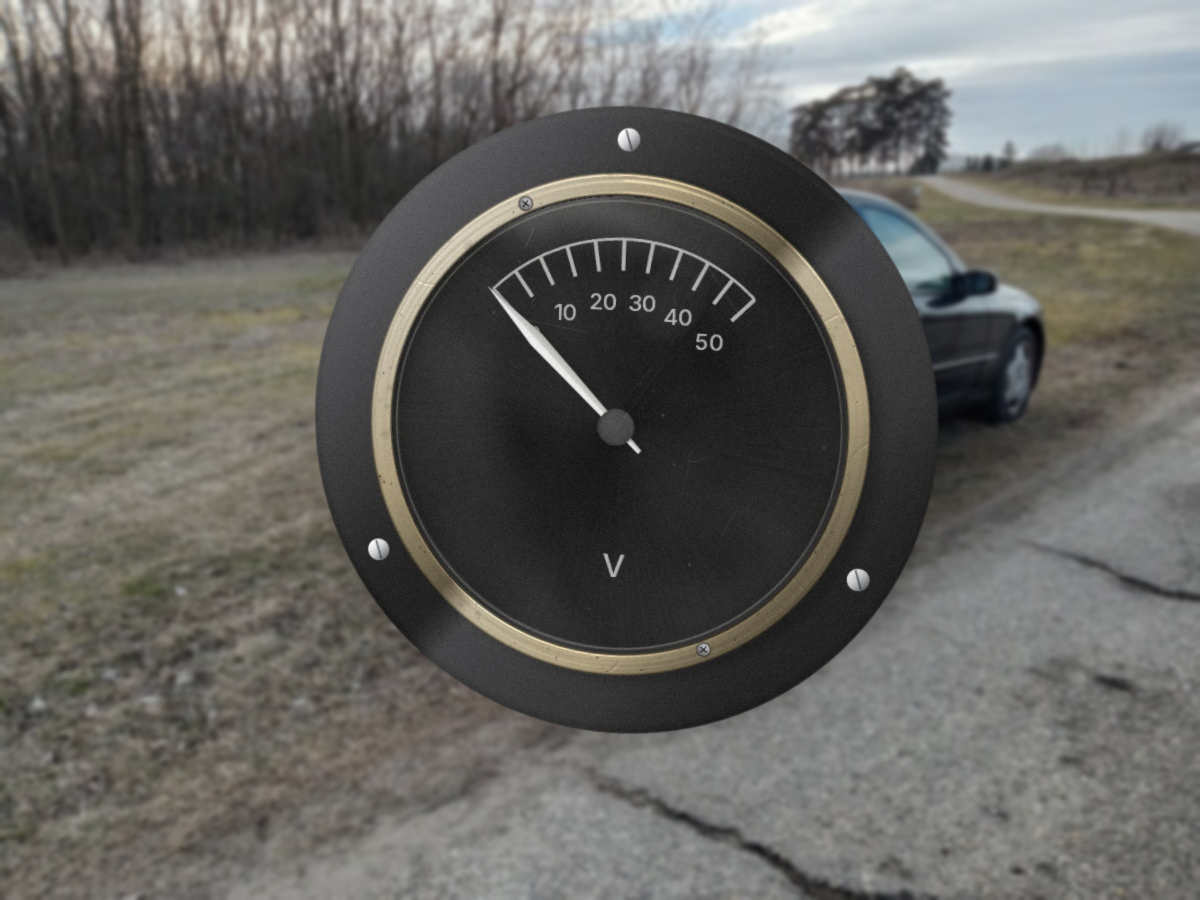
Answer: V 0
